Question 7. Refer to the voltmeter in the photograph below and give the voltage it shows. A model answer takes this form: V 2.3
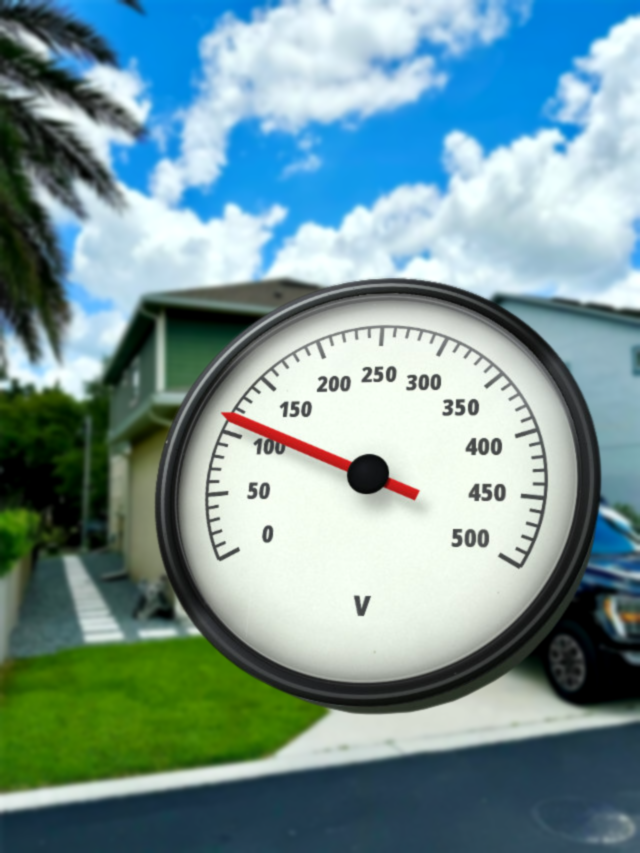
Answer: V 110
